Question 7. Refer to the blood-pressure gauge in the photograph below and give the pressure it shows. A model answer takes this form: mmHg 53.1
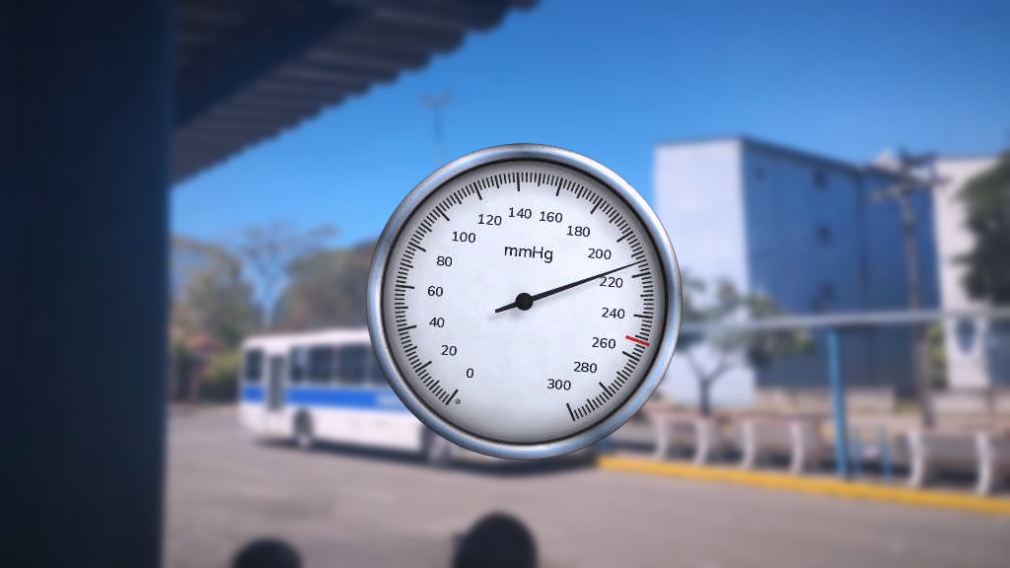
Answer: mmHg 214
